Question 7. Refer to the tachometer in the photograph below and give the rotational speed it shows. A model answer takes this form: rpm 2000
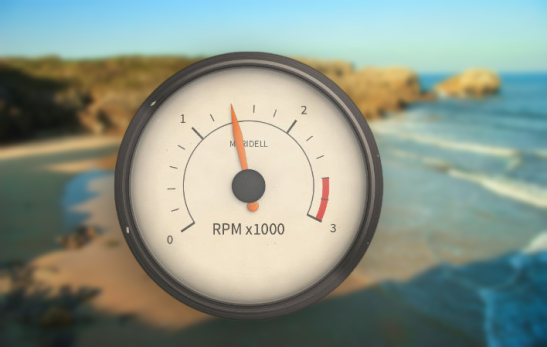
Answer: rpm 1400
